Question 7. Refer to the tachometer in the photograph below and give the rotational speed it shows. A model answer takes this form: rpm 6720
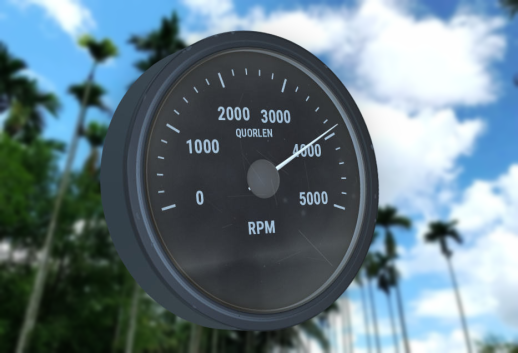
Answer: rpm 3900
